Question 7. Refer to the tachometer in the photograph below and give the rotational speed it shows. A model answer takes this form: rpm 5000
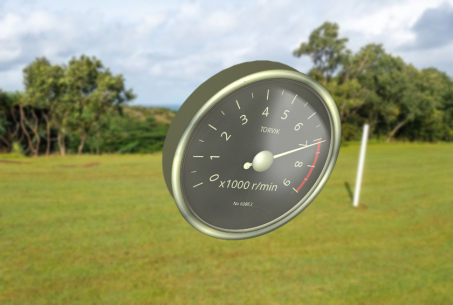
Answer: rpm 7000
